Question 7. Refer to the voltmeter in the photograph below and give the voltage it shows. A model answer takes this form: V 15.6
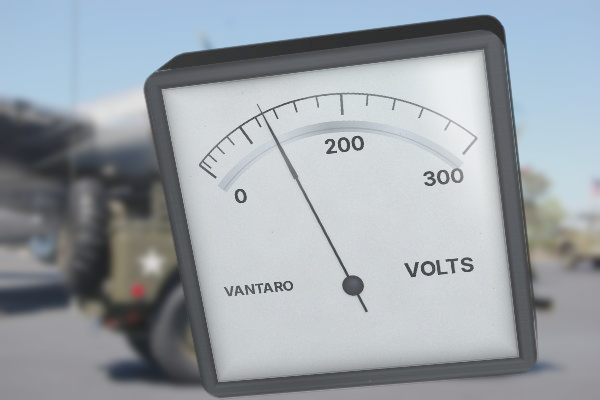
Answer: V 130
